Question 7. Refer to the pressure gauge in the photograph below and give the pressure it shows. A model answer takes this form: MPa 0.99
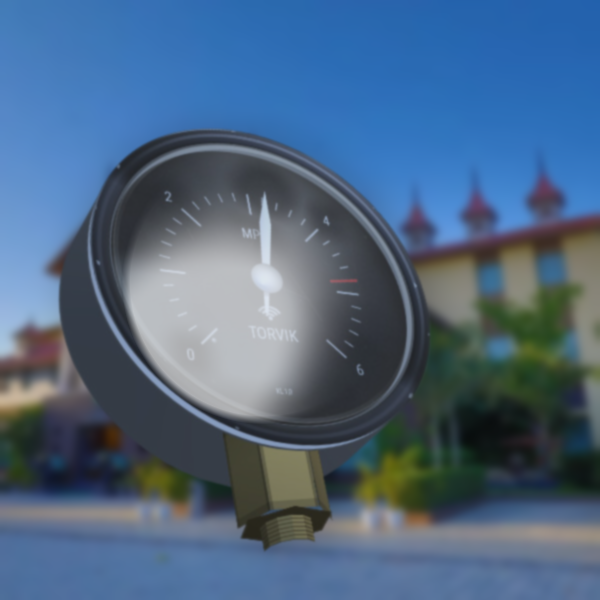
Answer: MPa 3.2
